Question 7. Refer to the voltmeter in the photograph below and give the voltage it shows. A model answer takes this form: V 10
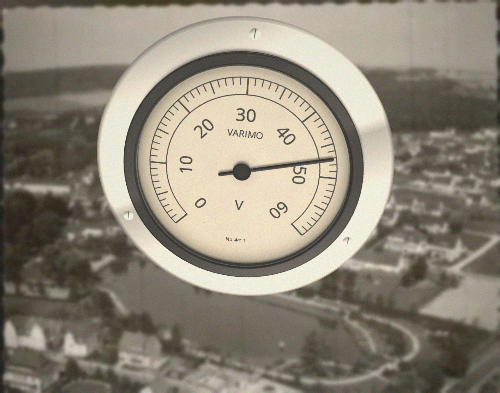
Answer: V 47
